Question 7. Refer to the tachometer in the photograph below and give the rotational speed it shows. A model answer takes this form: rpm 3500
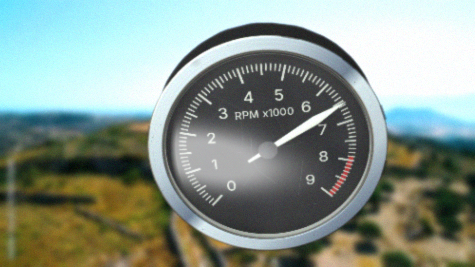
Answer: rpm 6500
